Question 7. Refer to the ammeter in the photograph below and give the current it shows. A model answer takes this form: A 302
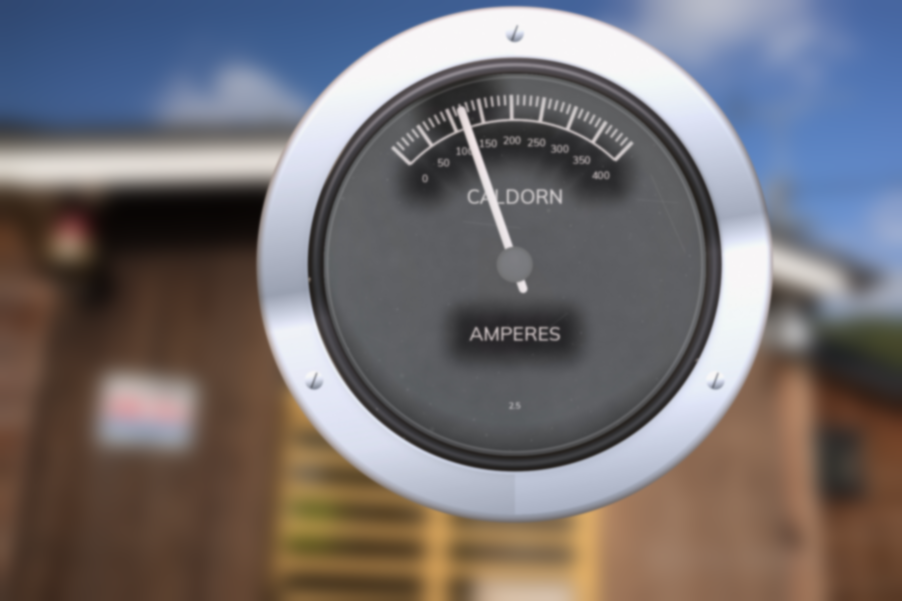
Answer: A 120
